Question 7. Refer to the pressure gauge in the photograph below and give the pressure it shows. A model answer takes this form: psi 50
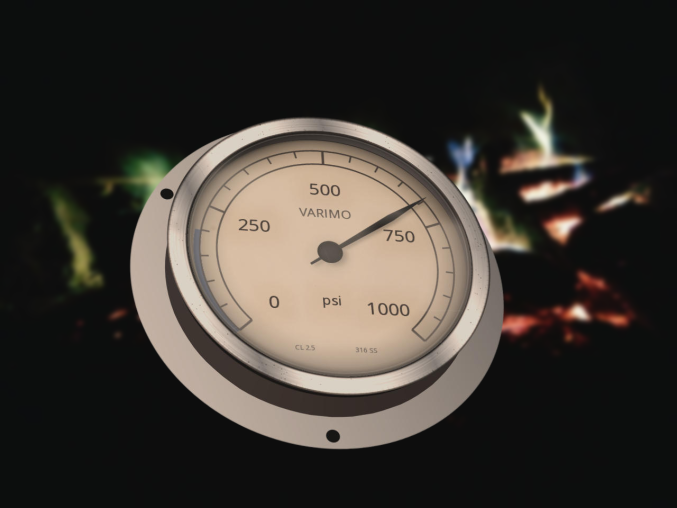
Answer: psi 700
